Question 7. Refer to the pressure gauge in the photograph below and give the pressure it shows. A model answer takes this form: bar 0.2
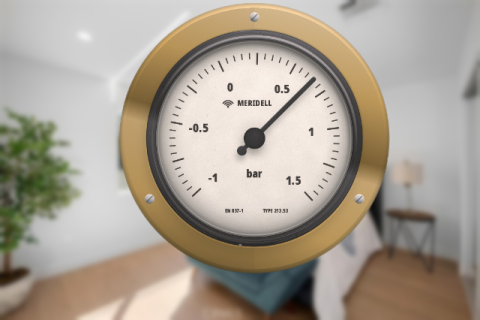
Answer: bar 0.65
